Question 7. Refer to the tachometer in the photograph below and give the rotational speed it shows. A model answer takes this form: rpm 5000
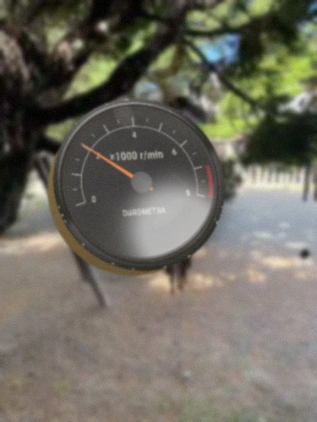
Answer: rpm 2000
